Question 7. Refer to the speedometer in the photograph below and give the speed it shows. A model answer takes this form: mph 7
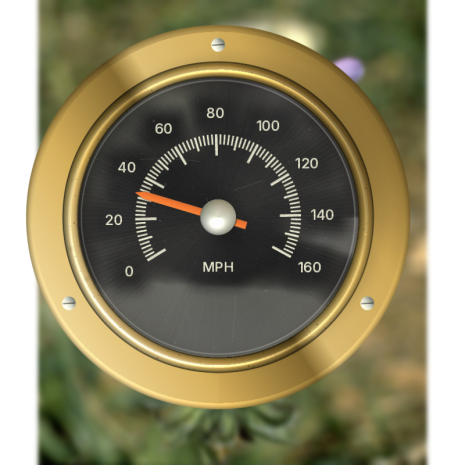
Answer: mph 32
